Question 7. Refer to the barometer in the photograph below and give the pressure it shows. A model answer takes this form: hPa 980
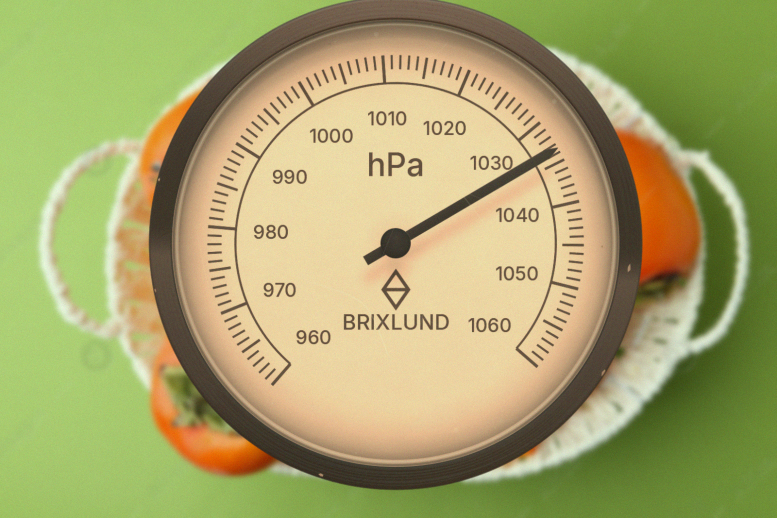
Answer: hPa 1033.5
